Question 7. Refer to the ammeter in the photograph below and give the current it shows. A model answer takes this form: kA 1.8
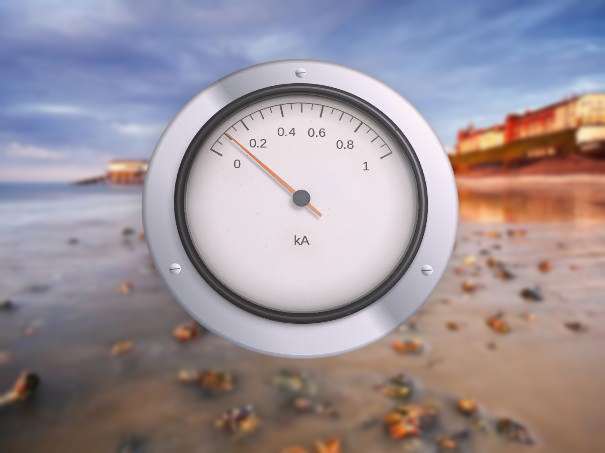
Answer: kA 0.1
